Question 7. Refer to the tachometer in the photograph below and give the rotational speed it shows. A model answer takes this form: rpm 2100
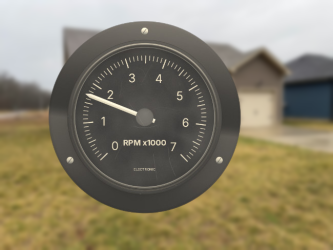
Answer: rpm 1700
